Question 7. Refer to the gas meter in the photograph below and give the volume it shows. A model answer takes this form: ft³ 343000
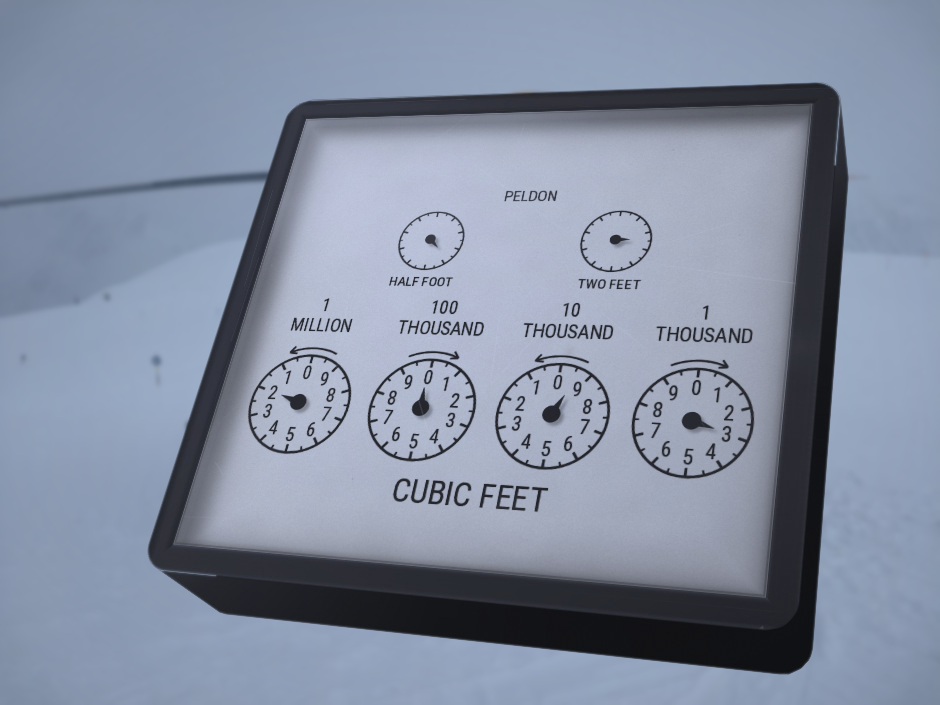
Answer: ft³ 199300
